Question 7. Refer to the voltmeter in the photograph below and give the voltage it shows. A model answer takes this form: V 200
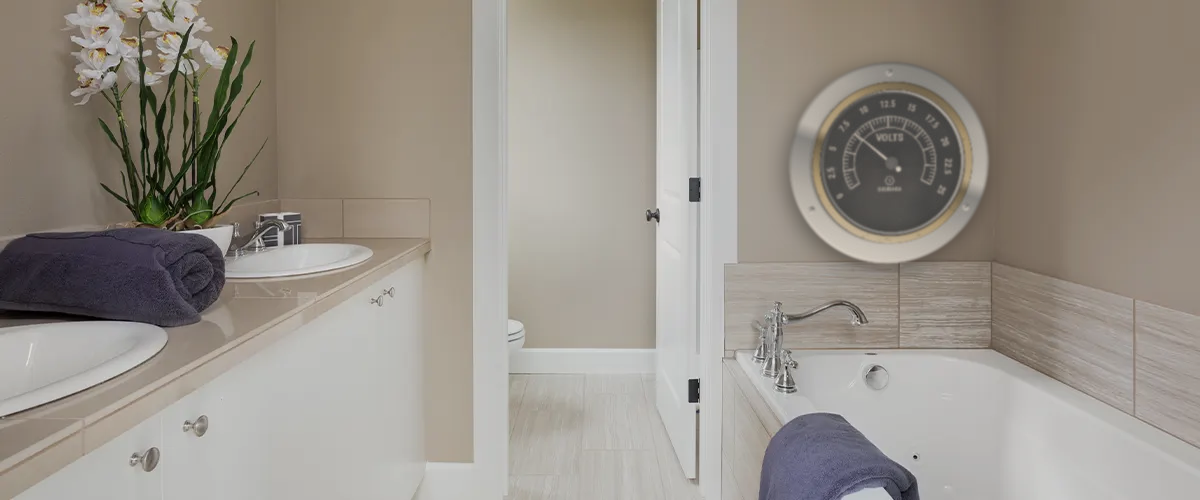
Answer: V 7.5
